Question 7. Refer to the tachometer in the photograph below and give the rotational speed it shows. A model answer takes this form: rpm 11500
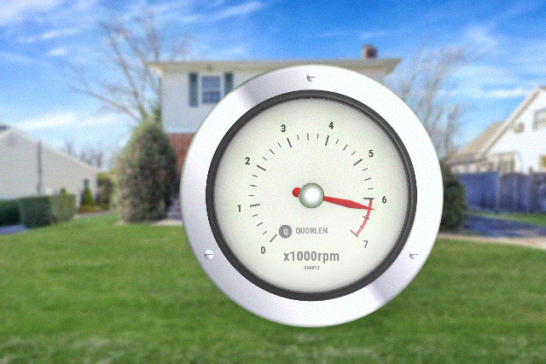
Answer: rpm 6250
